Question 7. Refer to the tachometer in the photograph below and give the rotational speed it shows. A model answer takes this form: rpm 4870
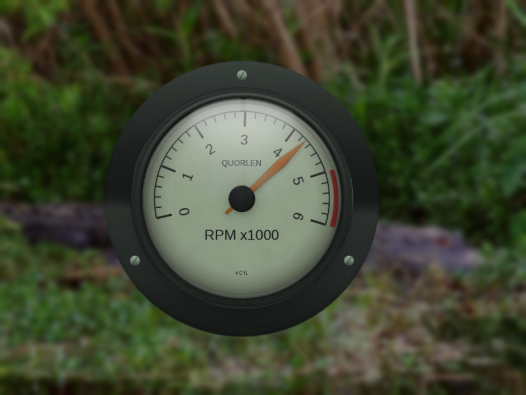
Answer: rpm 4300
